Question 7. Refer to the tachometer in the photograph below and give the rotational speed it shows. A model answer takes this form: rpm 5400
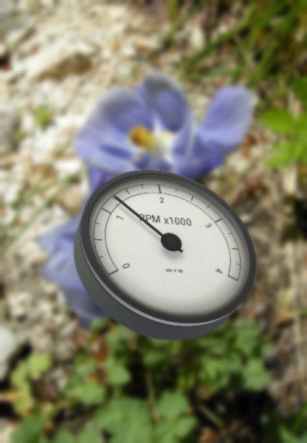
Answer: rpm 1250
